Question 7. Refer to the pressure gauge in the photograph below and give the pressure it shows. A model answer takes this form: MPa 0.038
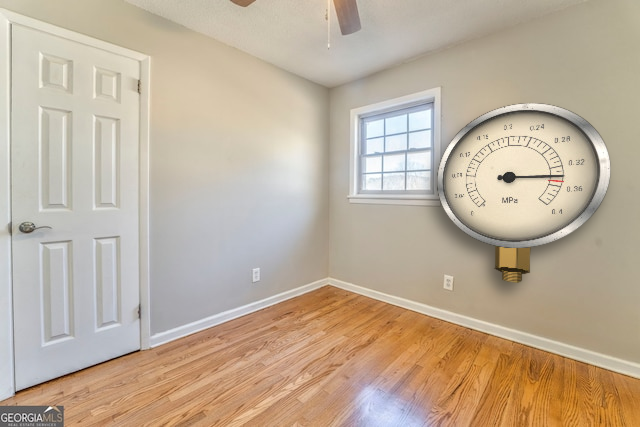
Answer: MPa 0.34
